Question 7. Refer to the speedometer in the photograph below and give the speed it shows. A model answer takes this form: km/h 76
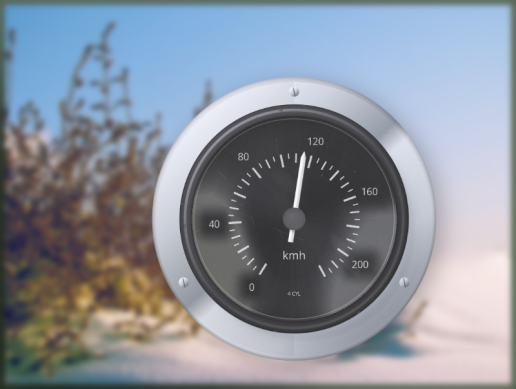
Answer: km/h 115
